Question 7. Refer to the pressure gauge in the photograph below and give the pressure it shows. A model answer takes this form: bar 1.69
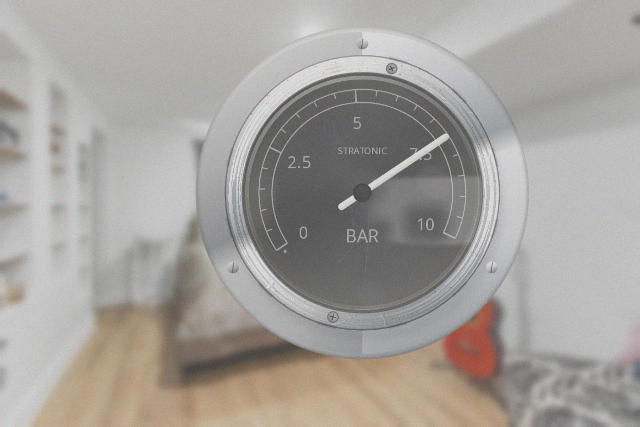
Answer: bar 7.5
